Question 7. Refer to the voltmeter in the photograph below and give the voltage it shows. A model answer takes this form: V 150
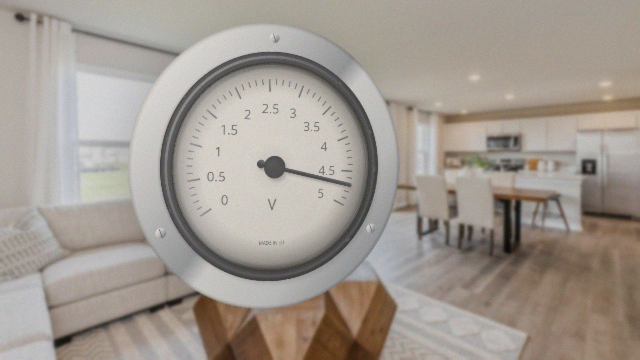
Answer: V 4.7
